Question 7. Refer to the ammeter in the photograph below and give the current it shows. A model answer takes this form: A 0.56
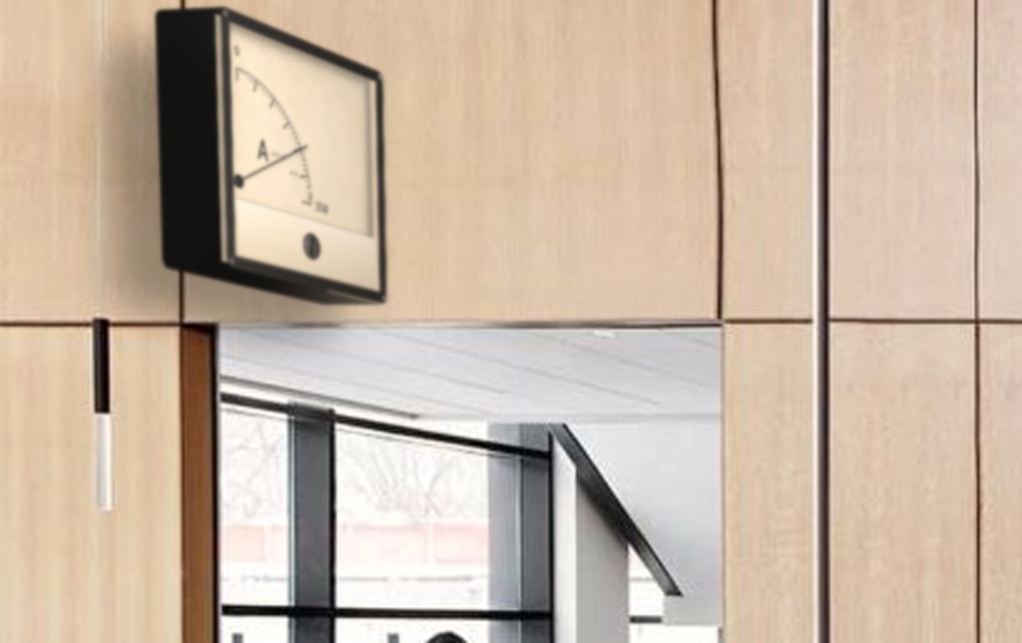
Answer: A 200
